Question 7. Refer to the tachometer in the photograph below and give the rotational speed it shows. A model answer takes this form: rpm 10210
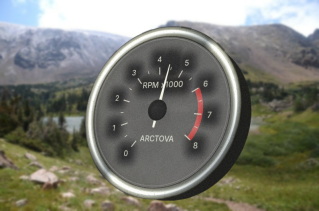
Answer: rpm 4500
